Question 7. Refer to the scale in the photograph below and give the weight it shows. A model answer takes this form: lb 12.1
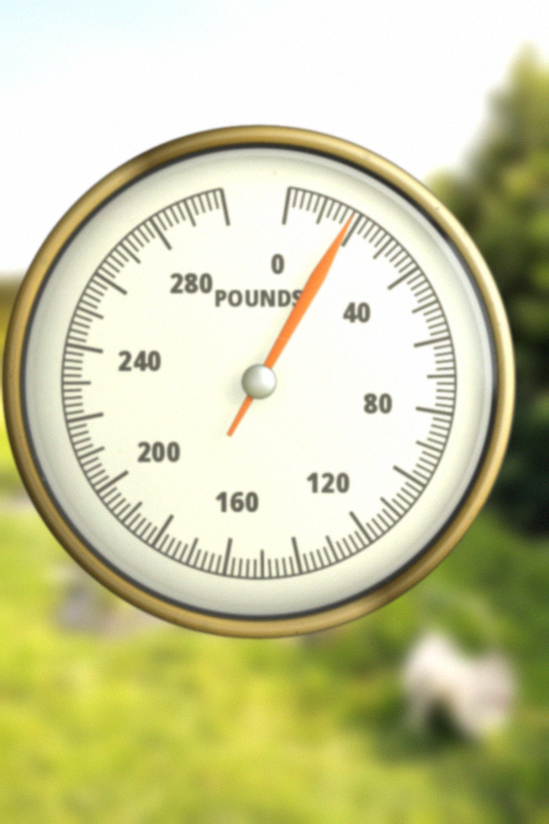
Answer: lb 18
